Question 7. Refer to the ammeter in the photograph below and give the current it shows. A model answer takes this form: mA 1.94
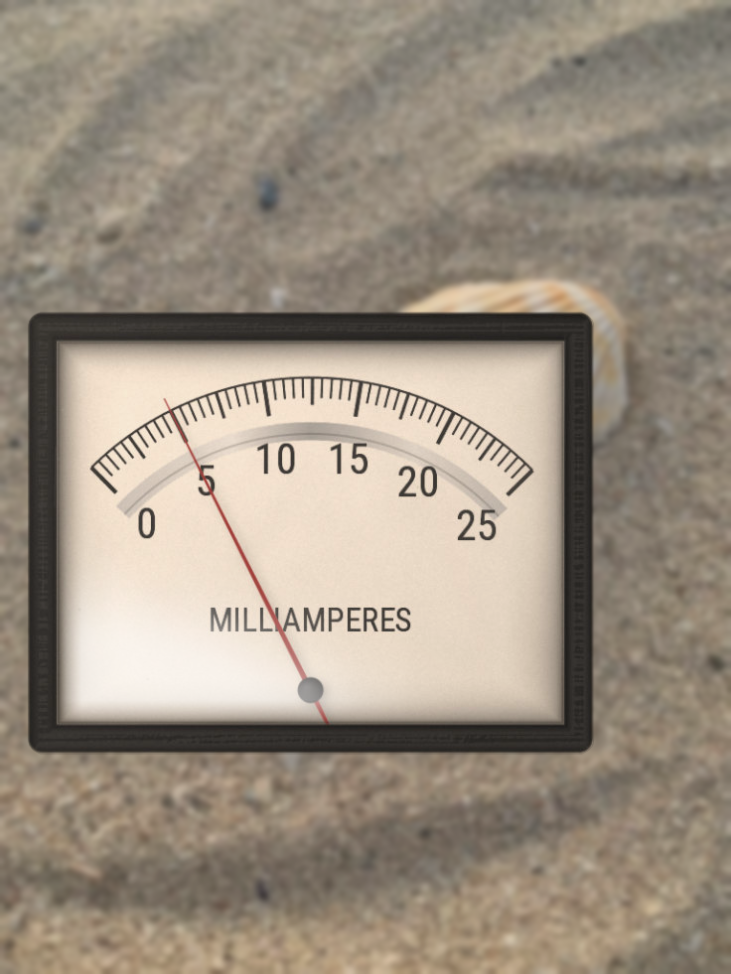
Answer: mA 5
